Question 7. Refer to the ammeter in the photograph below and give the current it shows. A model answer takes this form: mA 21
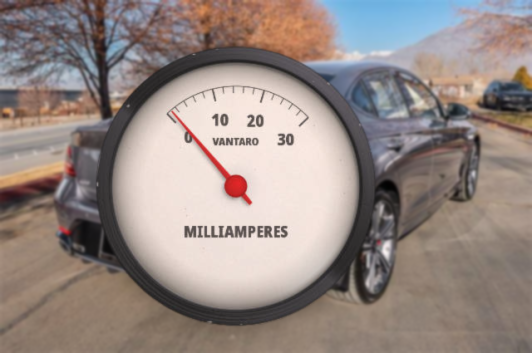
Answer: mA 1
